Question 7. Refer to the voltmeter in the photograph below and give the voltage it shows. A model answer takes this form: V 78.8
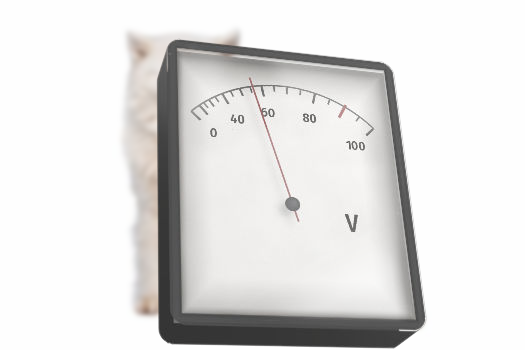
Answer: V 55
